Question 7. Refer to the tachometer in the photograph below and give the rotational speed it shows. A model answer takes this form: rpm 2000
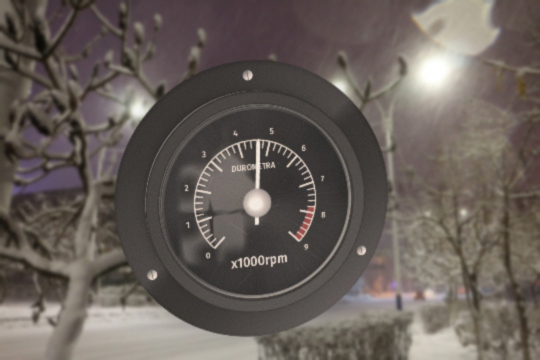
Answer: rpm 4600
